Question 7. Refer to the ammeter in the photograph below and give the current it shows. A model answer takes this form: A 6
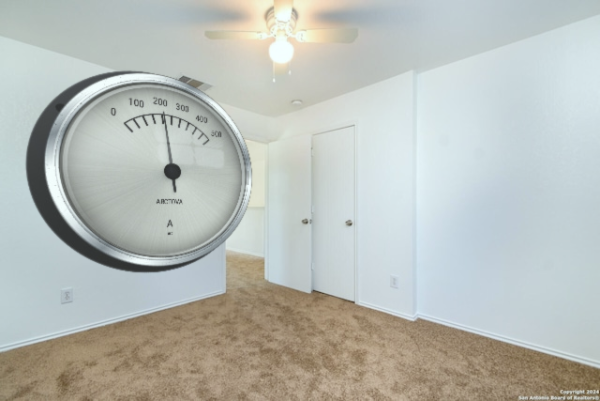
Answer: A 200
